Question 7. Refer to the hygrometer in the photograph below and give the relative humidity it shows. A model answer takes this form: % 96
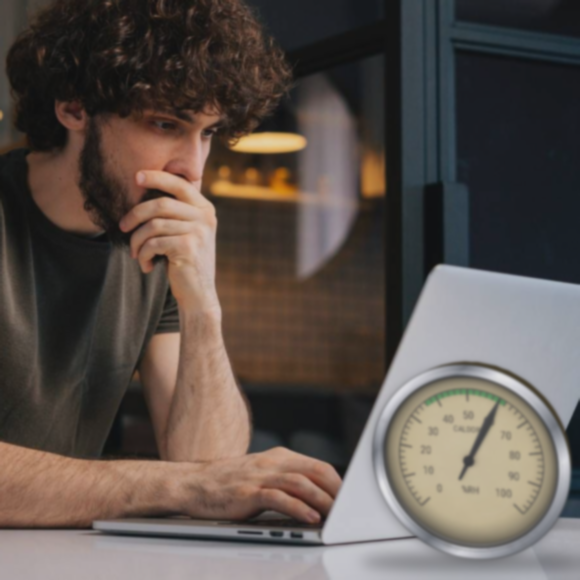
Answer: % 60
